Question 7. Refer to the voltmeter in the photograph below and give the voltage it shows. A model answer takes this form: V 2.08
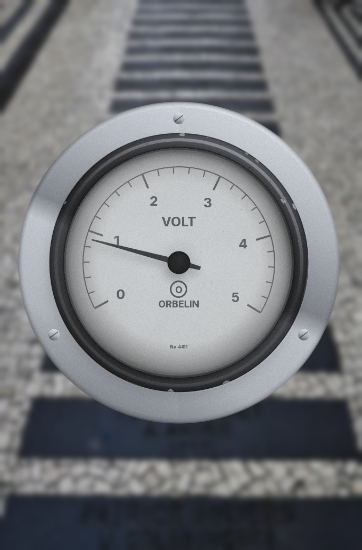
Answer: V 0.9
